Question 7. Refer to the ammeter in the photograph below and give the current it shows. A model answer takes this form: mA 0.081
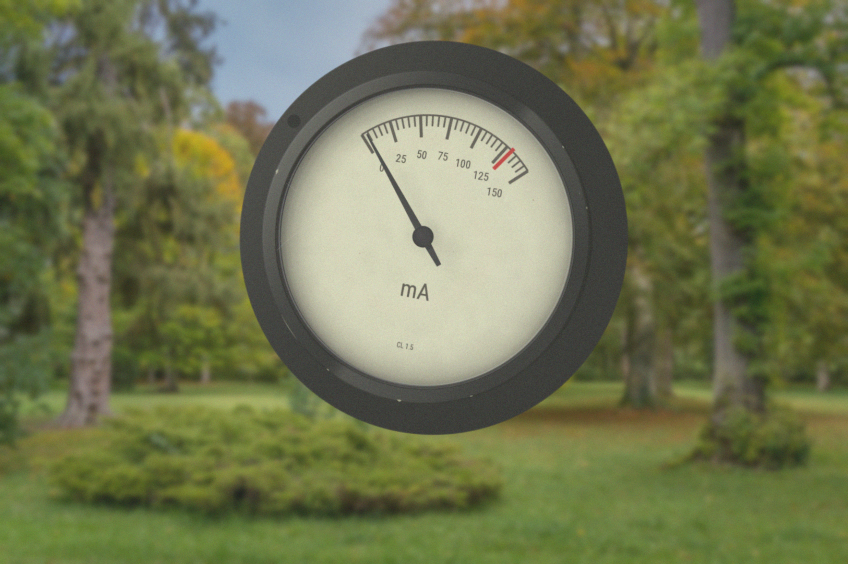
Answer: mA 5
